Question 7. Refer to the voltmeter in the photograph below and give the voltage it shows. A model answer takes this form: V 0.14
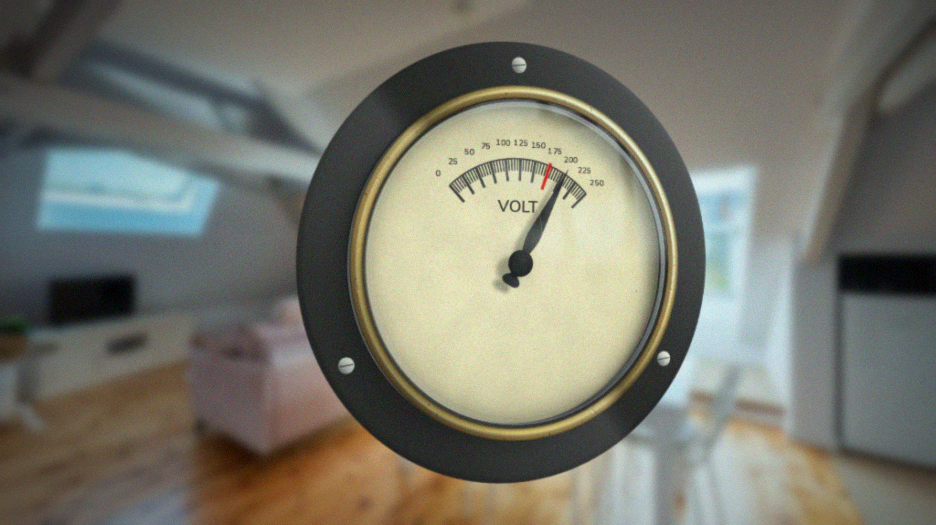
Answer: V 200
